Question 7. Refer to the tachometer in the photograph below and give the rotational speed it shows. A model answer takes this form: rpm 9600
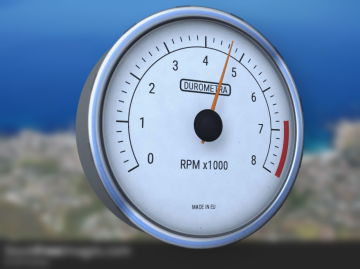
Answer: rpm 4600
